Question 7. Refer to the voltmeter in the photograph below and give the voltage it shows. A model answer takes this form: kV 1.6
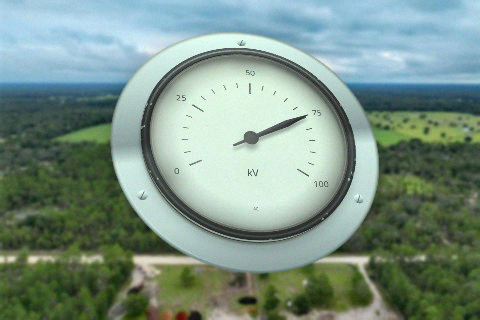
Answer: kV 75
